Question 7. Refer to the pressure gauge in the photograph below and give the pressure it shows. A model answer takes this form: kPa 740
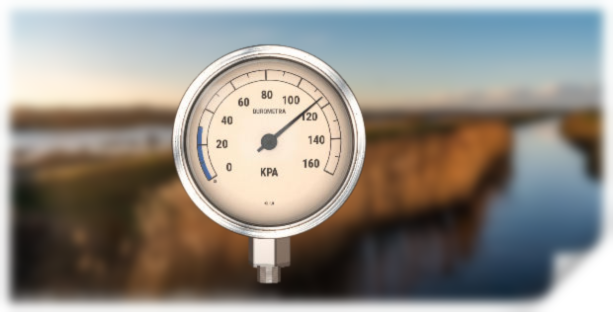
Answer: kPa 115
